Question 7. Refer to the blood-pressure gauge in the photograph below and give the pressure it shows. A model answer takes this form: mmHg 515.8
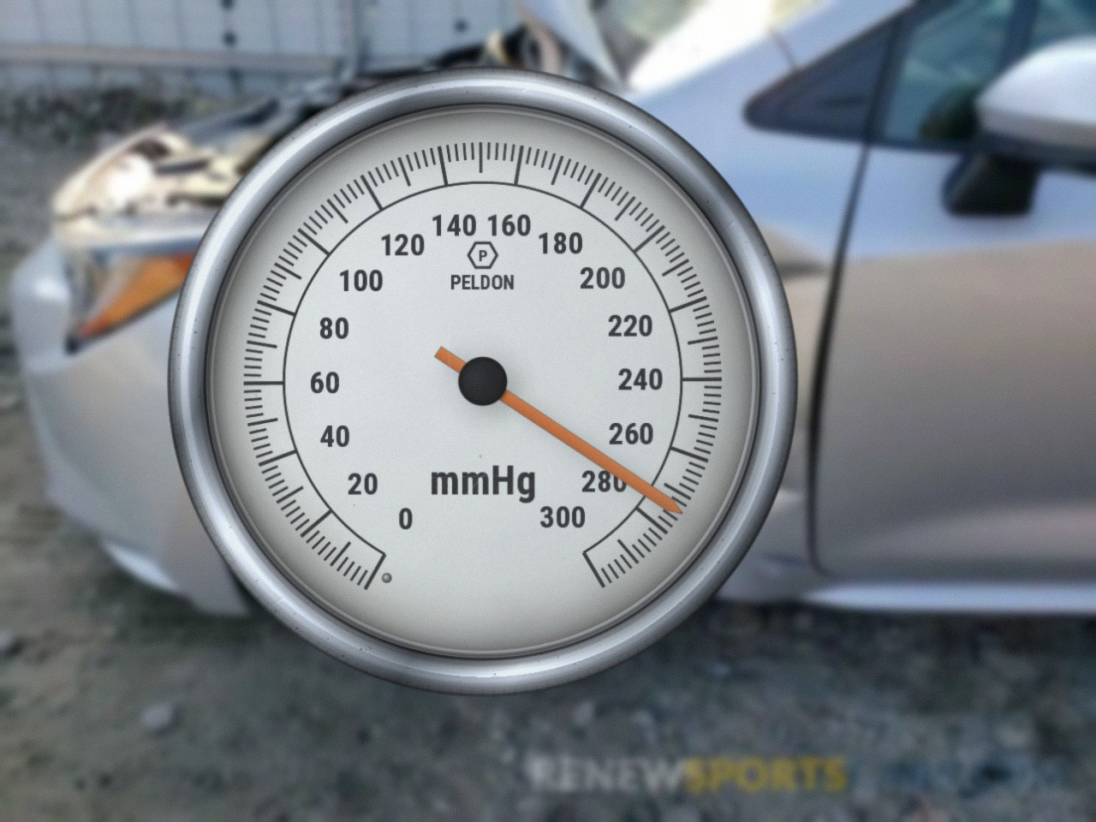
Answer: mmHg 274
